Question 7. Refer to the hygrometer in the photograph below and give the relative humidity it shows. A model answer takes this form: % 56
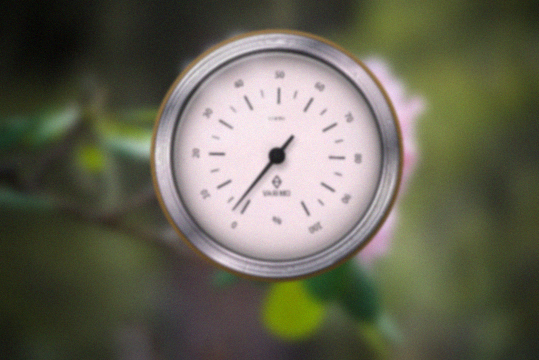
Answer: % 2.5
